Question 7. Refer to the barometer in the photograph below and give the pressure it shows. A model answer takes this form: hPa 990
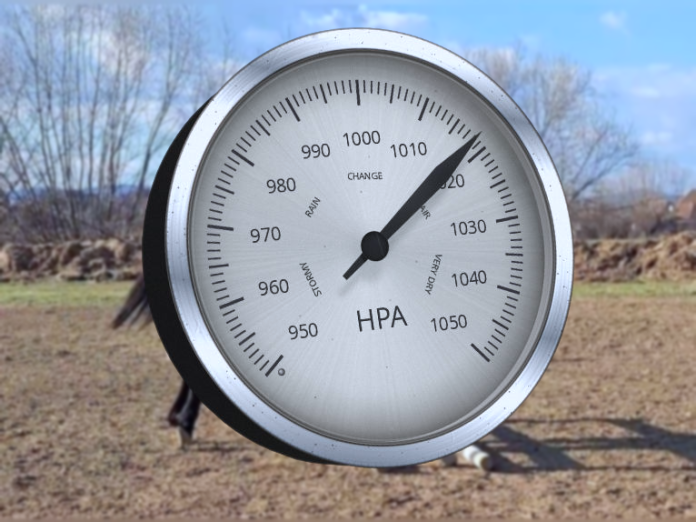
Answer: hPa 1018
